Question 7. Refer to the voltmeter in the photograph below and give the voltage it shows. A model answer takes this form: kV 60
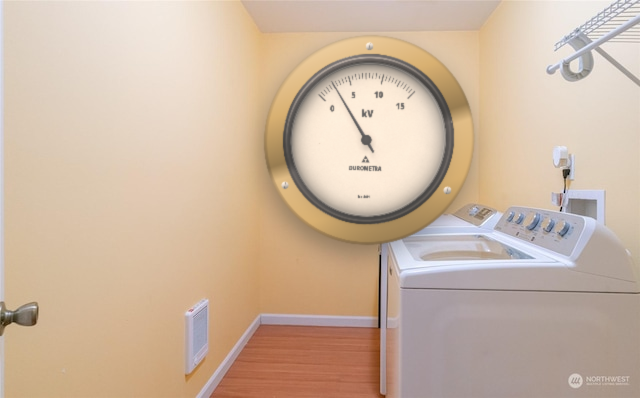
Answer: kV 2.5
